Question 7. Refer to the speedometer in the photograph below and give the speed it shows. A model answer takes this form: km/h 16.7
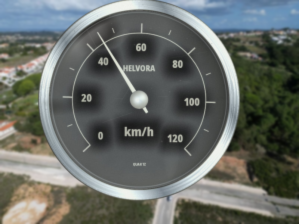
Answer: km/h 45
